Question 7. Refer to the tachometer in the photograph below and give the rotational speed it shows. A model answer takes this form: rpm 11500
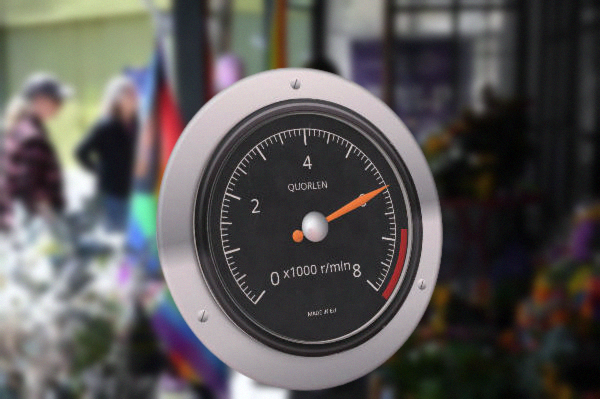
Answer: rpm 6000
